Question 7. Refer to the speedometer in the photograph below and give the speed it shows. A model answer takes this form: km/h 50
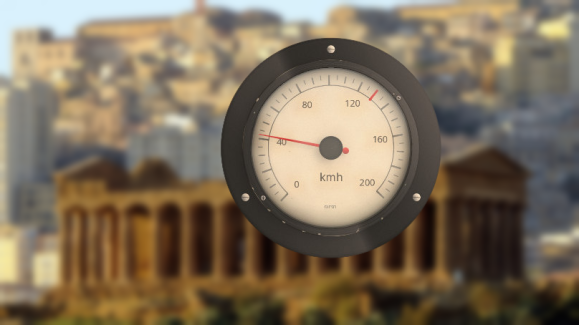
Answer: km/h 42.5
